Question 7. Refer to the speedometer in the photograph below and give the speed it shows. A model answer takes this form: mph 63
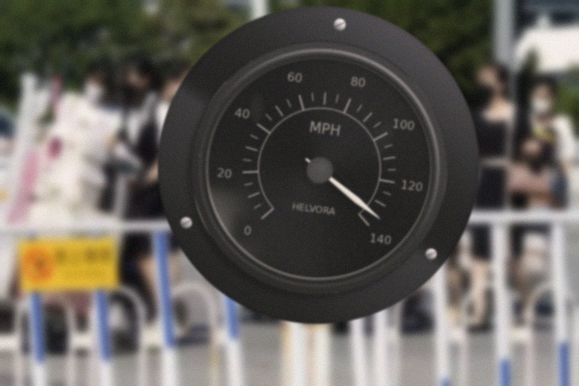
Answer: mph 135
